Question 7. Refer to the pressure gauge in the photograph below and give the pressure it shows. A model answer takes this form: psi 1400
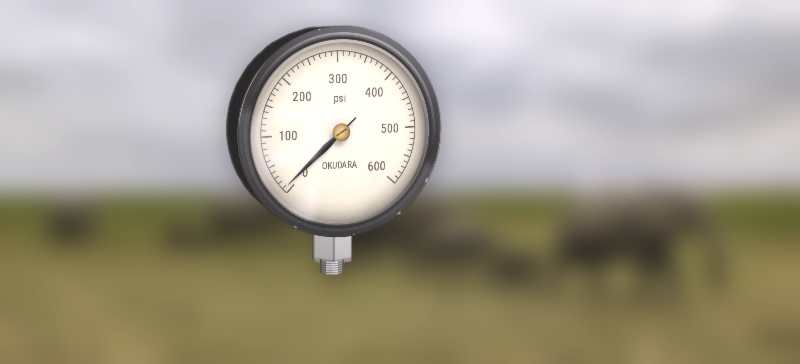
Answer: psi 10
